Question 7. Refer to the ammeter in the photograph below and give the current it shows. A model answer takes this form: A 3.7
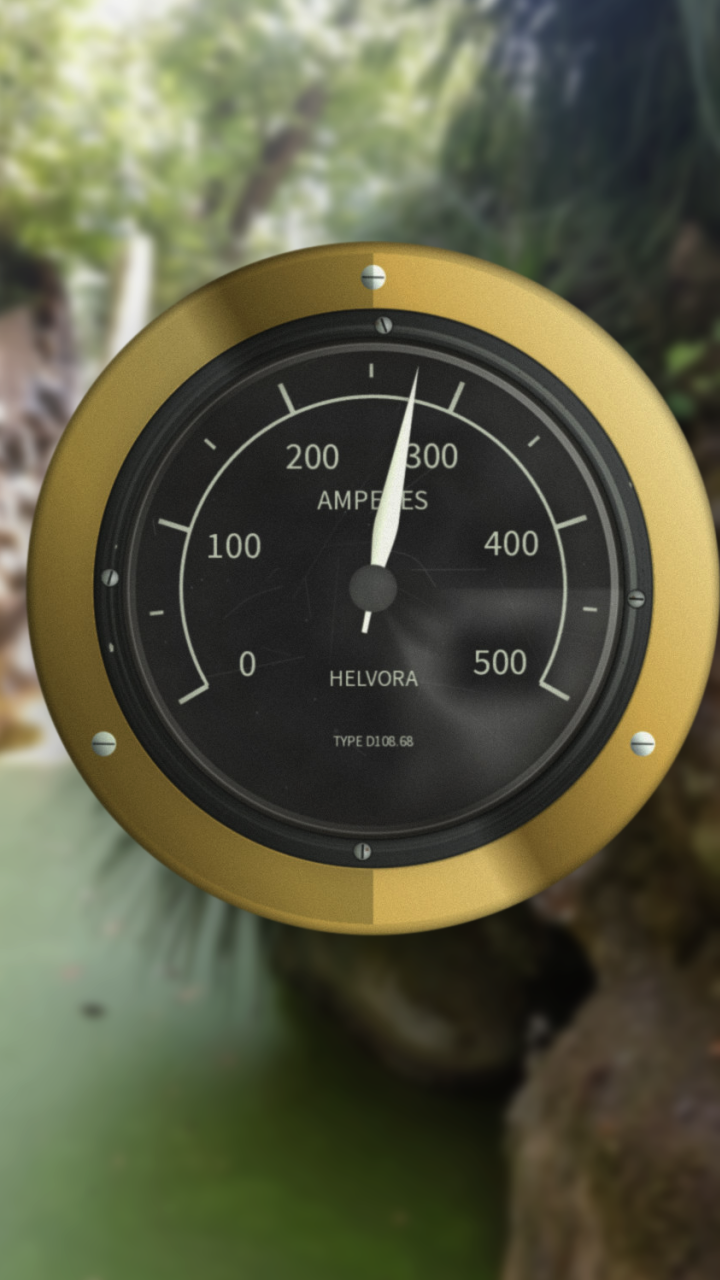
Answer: A 275
